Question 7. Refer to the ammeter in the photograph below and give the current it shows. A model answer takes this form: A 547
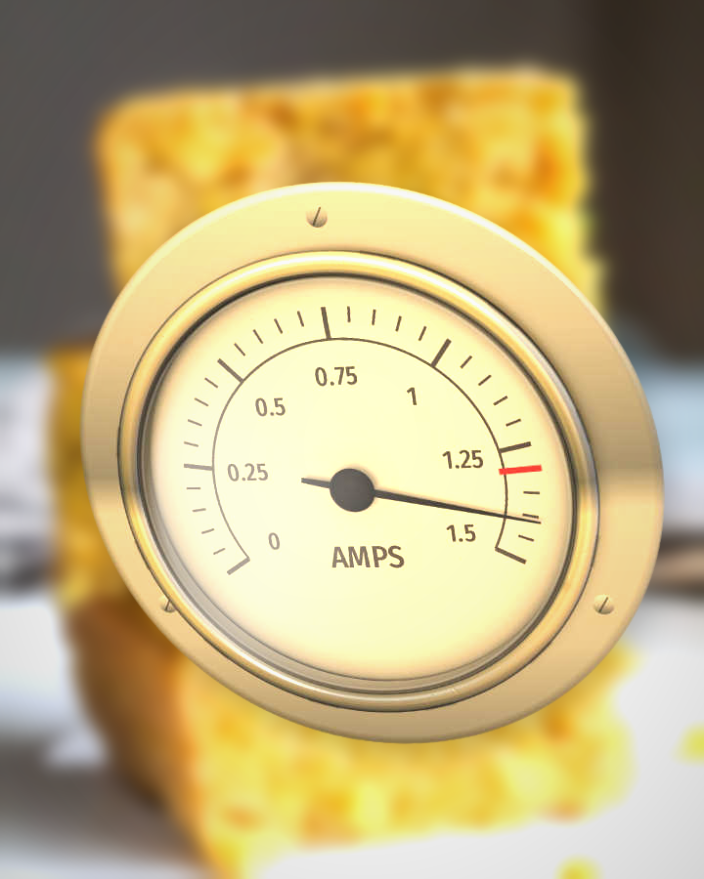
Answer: A 1.4
